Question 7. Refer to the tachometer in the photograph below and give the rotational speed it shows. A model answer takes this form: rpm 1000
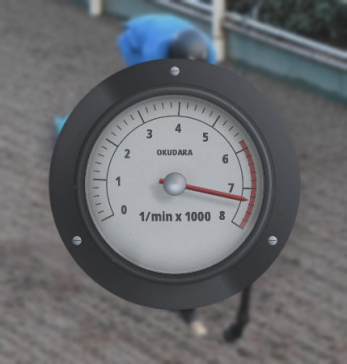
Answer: rpm 7300
